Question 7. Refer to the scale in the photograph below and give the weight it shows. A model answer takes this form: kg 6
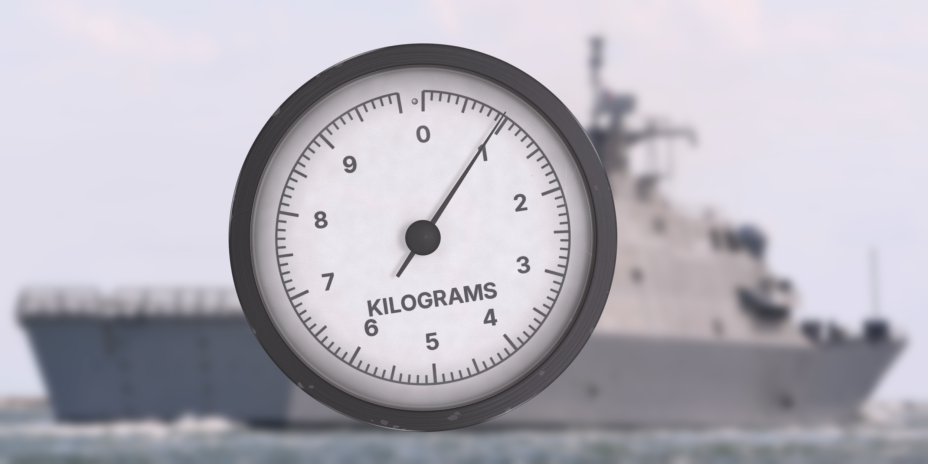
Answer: kg 0.95
